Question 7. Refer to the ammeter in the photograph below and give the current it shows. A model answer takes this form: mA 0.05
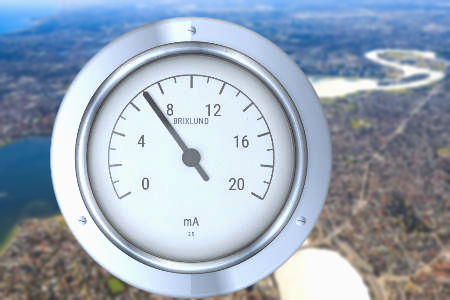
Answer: mA 7
